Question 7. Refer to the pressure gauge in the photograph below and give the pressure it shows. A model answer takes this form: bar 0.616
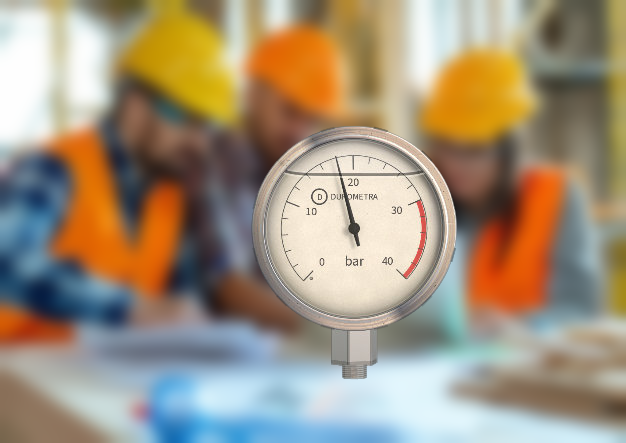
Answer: bar 18
